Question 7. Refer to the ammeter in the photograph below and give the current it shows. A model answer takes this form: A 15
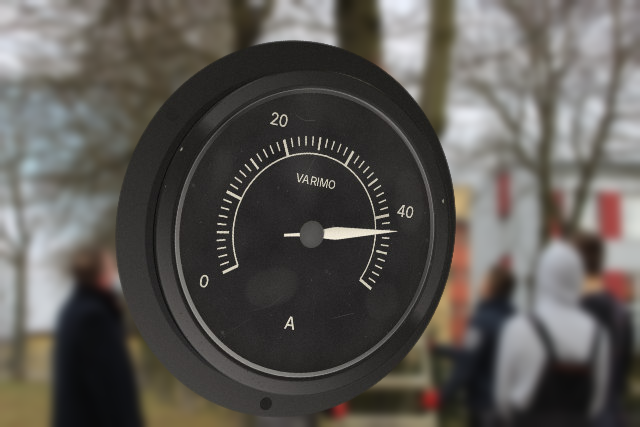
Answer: A 42
